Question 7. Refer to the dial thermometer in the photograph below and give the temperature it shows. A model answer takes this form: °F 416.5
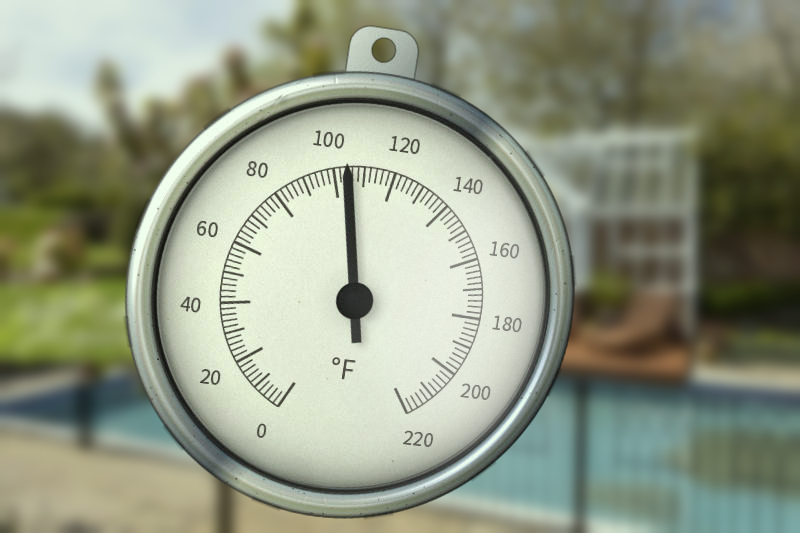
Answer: °F 104
